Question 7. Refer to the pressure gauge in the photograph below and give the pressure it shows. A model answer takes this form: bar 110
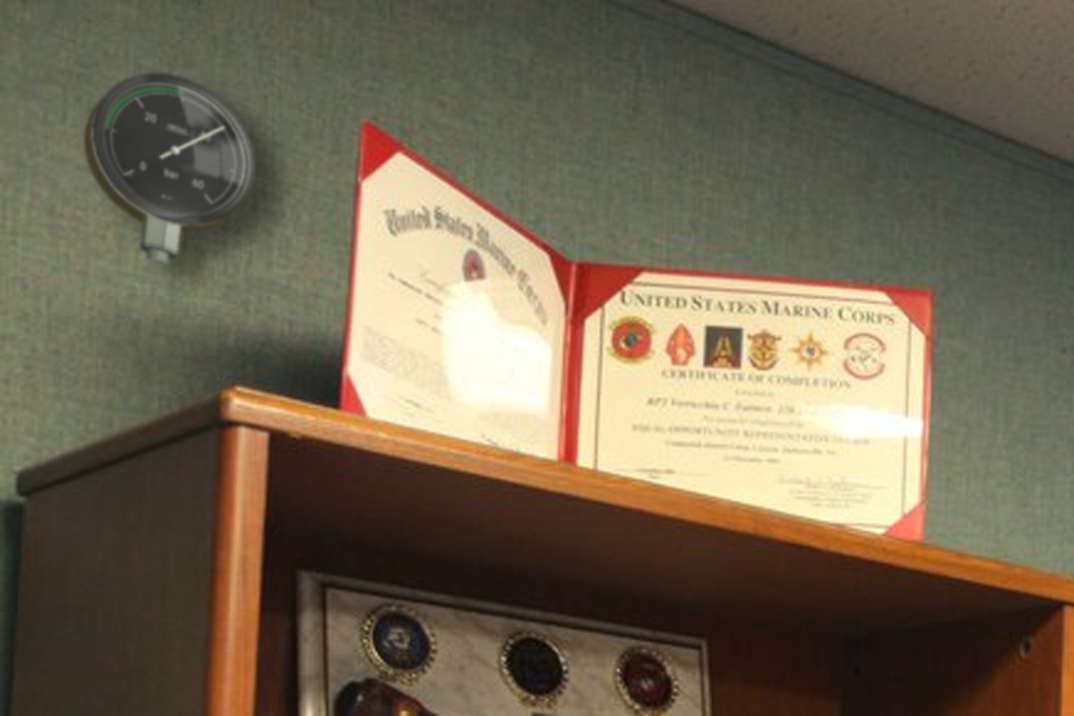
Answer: bar 40
